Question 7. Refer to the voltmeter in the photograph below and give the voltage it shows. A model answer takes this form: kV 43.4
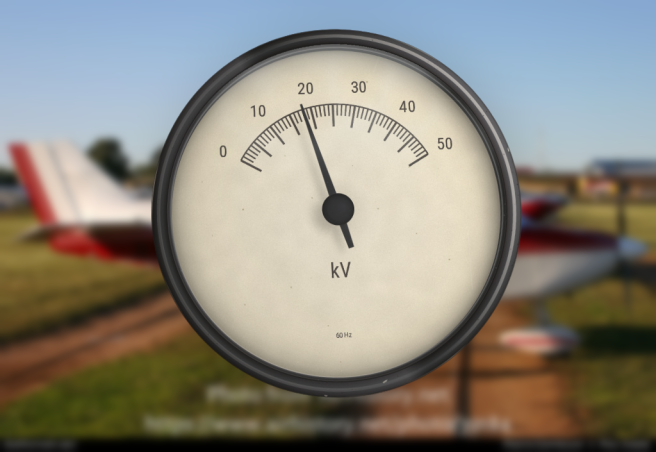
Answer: kV 18
